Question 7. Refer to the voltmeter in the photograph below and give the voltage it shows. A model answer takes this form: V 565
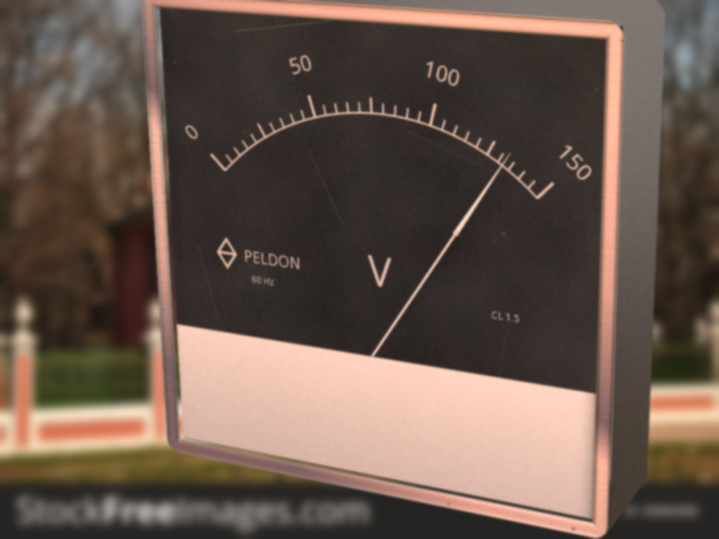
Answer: V 132.5
